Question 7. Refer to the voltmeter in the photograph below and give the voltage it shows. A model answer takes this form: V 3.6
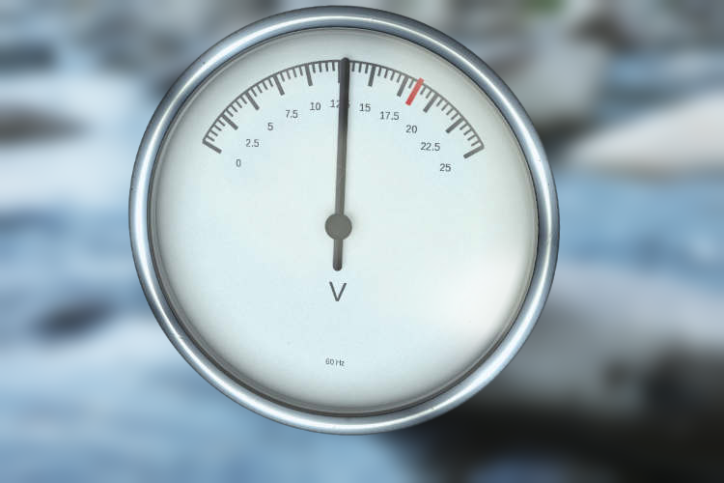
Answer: V 13
